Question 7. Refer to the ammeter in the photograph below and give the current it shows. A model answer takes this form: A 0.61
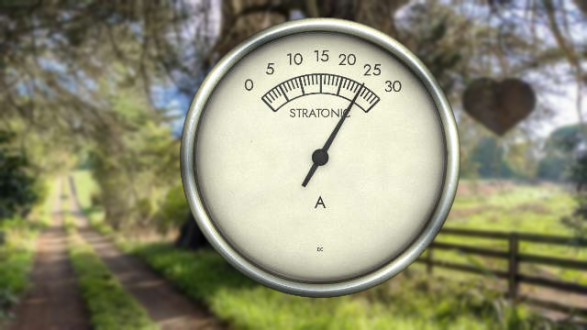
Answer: A 25
